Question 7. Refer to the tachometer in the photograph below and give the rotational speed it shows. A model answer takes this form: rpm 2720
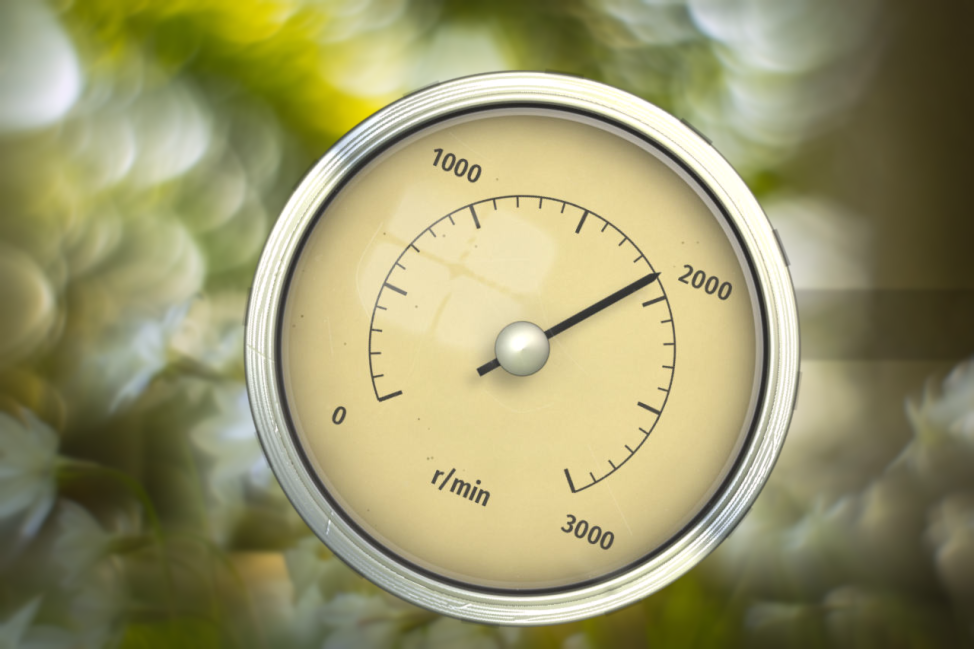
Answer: rpm 1900
